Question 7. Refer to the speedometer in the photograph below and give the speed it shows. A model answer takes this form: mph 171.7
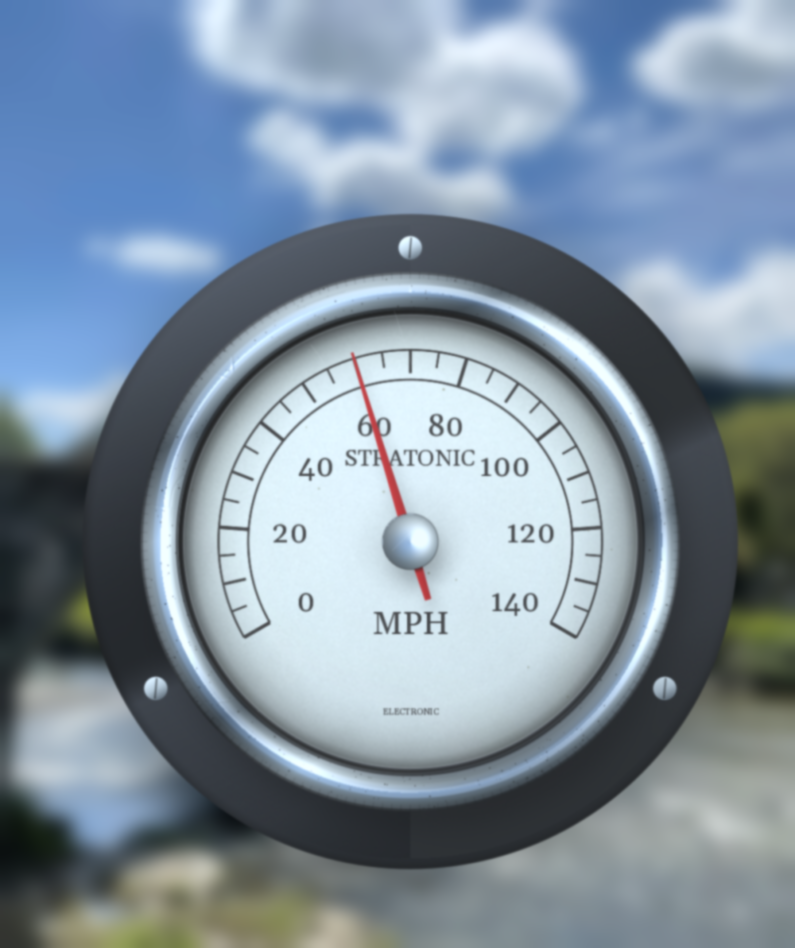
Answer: mph 60
